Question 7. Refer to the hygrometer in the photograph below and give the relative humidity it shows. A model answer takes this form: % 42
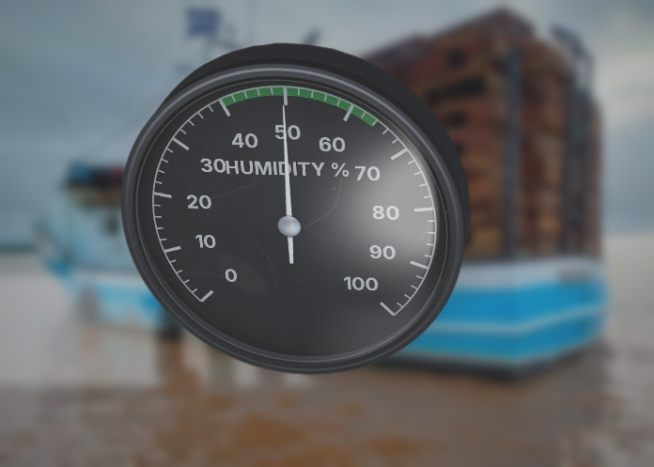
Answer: % 50
